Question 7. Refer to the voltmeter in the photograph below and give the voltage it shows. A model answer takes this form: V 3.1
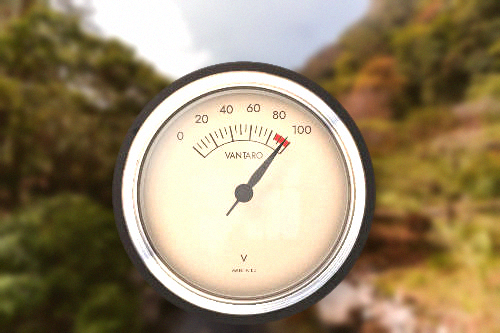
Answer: V 95
